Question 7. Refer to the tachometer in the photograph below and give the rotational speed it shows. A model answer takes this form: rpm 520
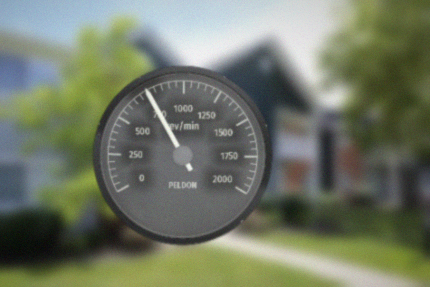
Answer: rpm 750
